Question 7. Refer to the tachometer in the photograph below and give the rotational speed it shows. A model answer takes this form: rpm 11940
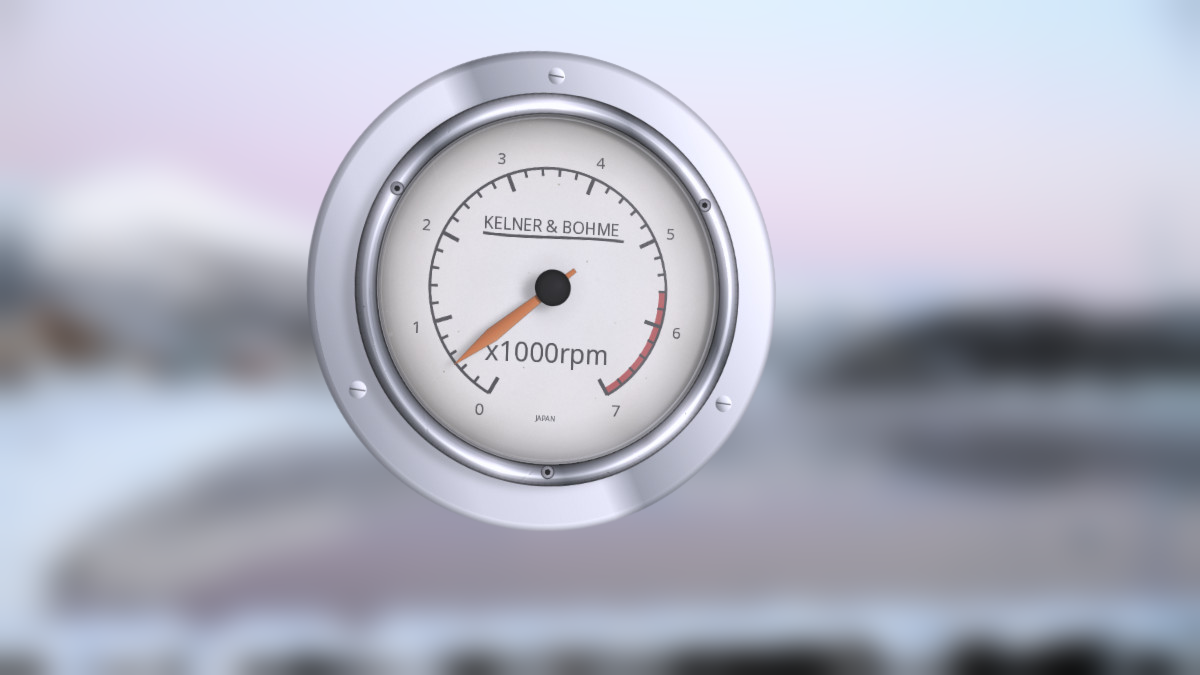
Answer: rpm 500
